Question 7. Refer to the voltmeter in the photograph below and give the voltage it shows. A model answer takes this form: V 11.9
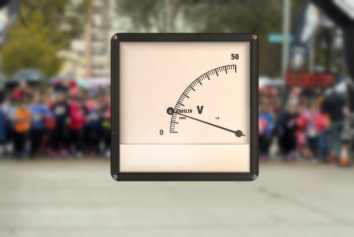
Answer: V 10
